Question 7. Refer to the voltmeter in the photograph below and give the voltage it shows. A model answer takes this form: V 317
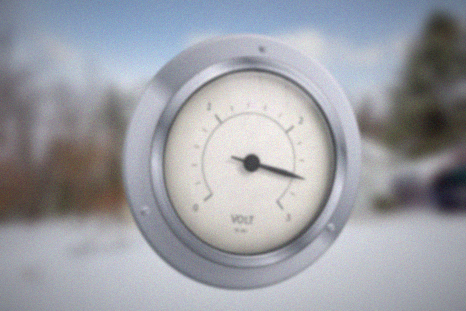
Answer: V 2.6
